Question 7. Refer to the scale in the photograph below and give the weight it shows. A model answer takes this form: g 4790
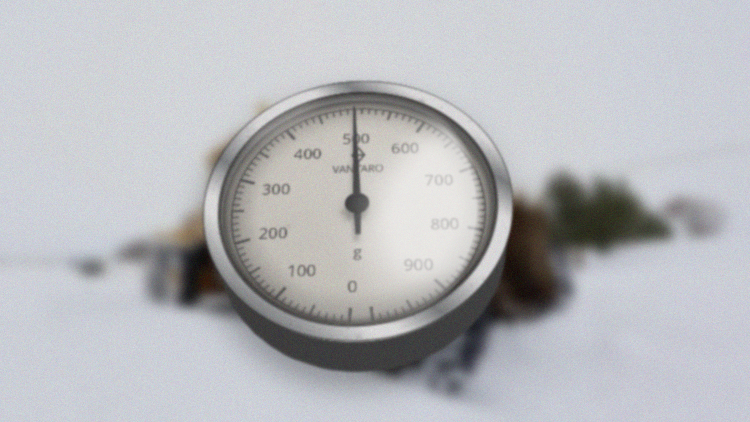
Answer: g 500
